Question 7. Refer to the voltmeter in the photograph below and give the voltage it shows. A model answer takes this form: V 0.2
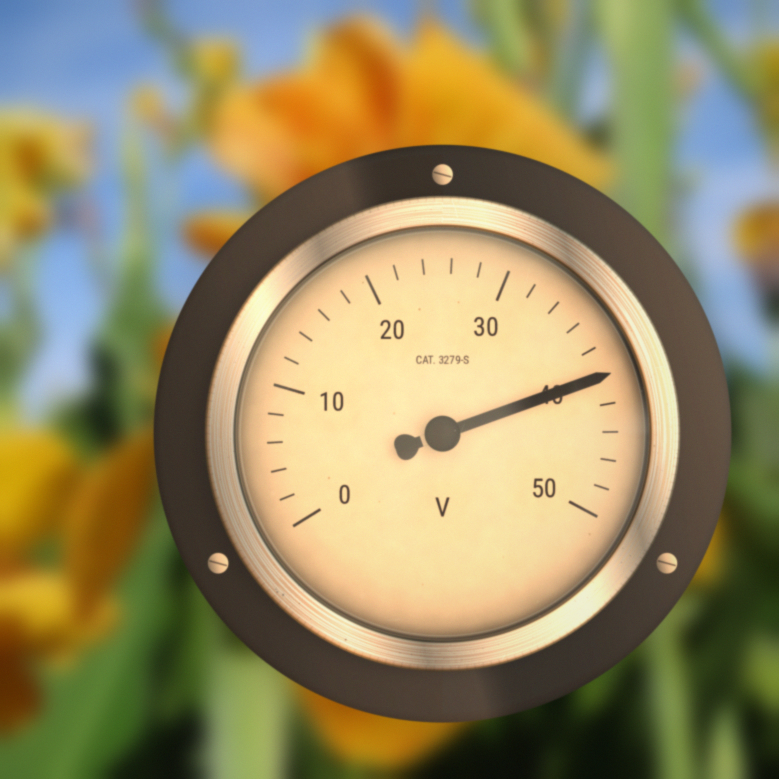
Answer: V 40
